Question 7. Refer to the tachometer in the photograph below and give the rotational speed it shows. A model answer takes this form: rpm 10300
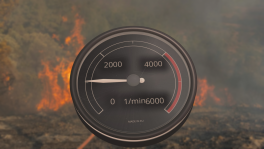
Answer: rpm 1000
